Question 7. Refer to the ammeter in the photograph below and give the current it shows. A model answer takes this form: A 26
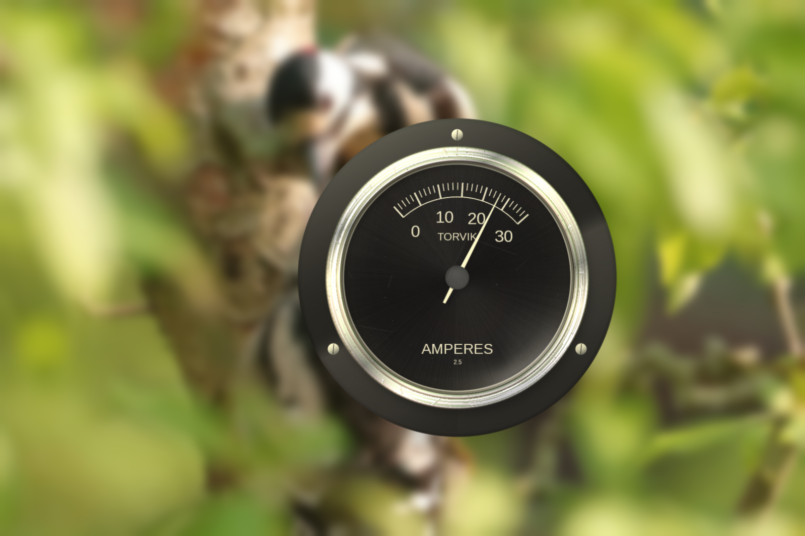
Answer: A 23
